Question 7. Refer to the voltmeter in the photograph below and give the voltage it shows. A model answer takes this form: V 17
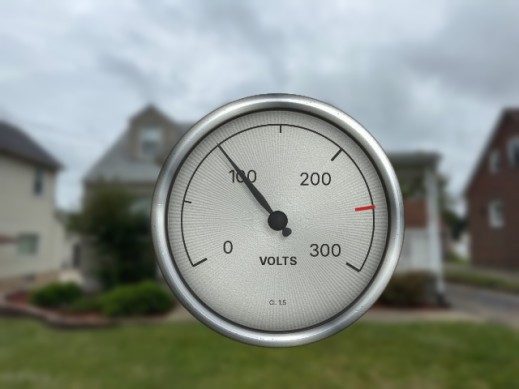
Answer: V 100
